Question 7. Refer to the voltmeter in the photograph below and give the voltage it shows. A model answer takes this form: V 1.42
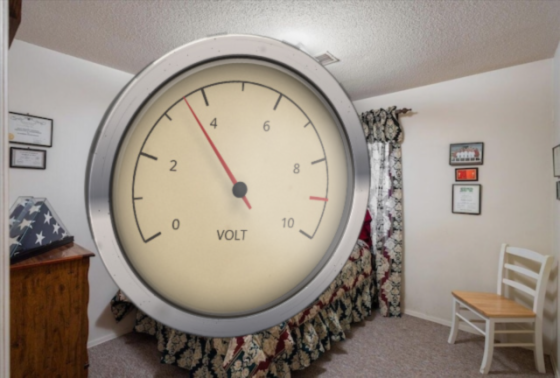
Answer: V 3.5
